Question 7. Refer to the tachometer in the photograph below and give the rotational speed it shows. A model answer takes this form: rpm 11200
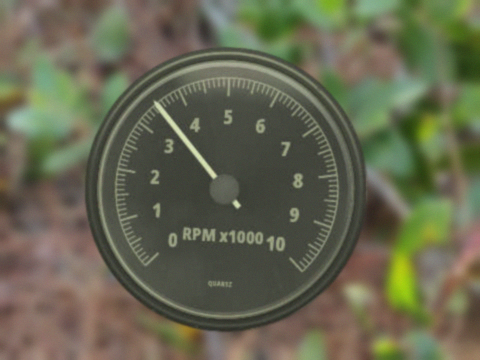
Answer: rpm 3500
